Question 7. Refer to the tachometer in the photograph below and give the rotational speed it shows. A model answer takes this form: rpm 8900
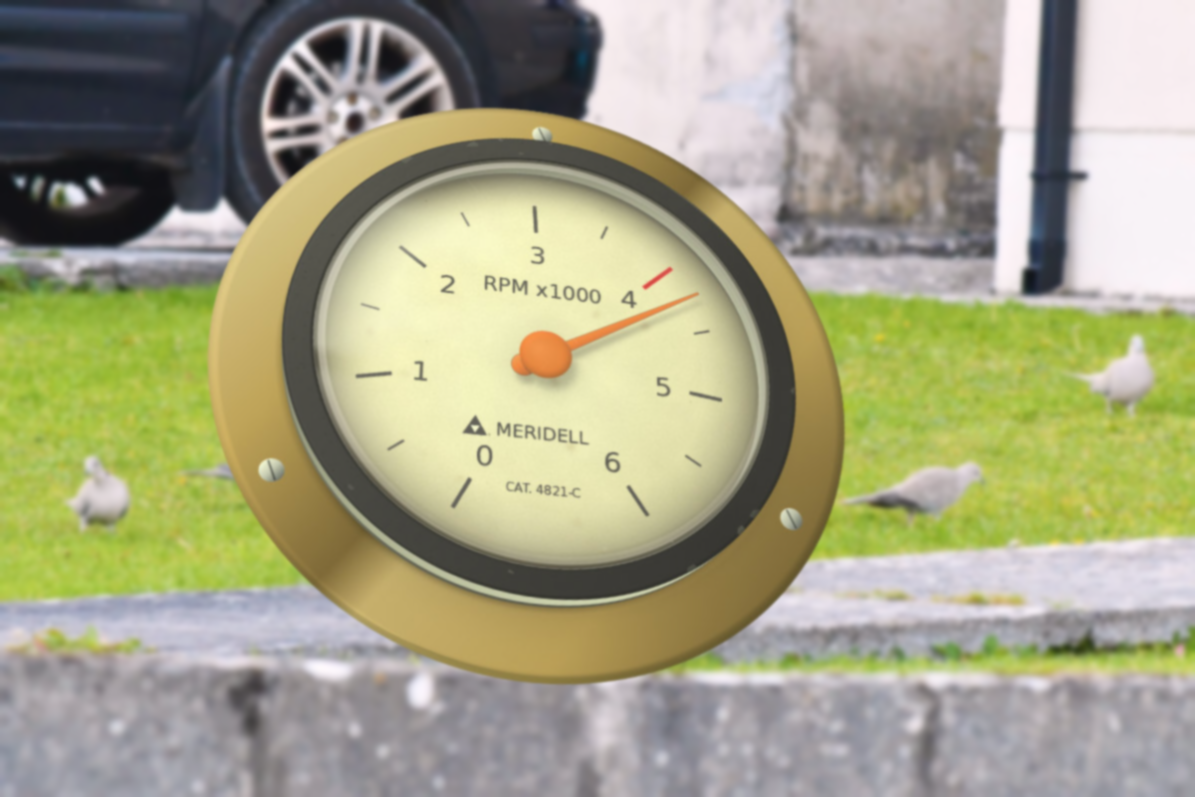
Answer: rpm 4250
